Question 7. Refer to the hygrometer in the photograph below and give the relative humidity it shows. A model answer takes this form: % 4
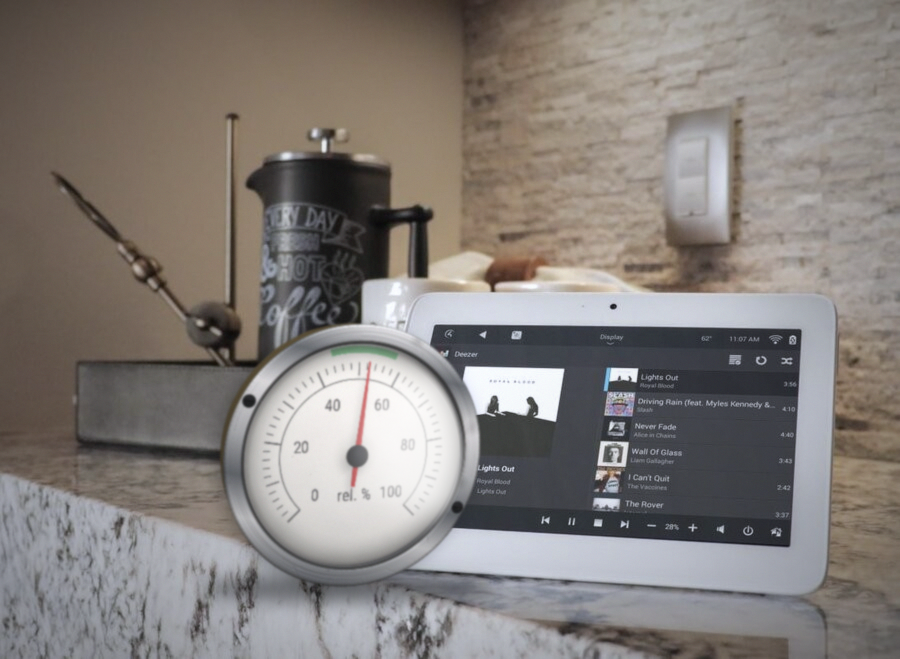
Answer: % 52
